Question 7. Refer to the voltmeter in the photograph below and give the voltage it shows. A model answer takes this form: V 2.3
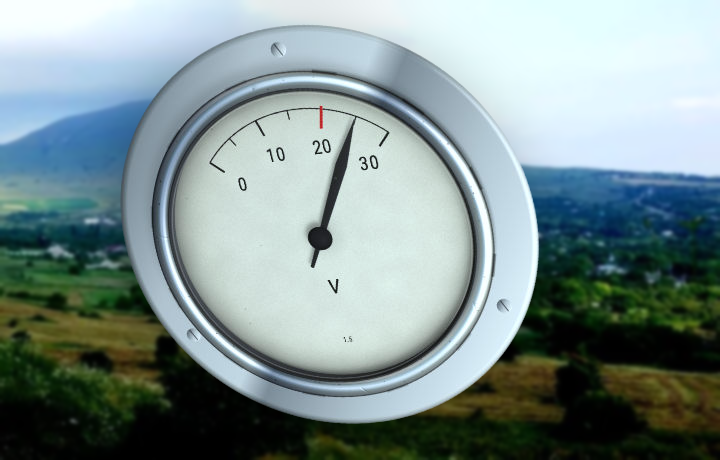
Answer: V 25
